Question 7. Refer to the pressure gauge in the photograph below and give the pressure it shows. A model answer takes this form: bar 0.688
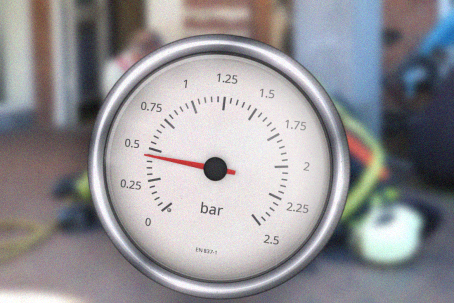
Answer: bar 0.45
